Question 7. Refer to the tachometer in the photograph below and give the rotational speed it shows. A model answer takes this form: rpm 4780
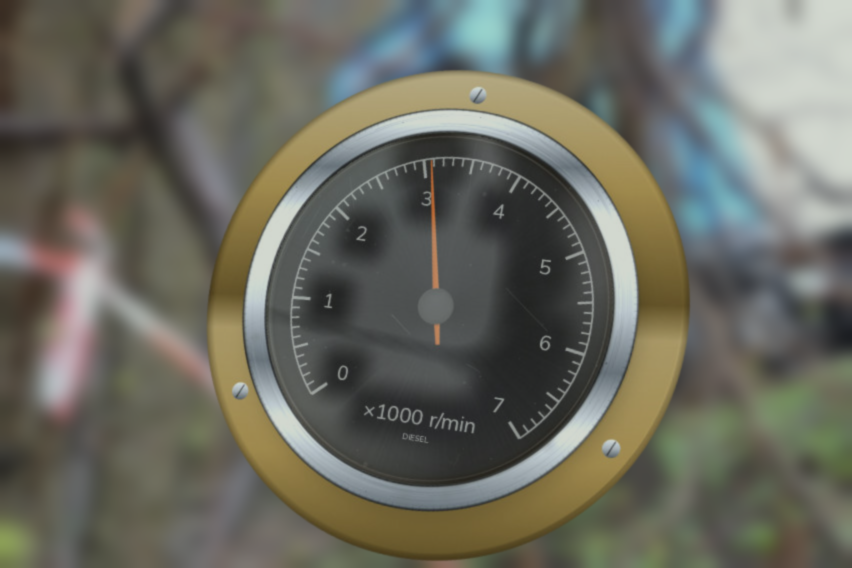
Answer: rpm 3100
